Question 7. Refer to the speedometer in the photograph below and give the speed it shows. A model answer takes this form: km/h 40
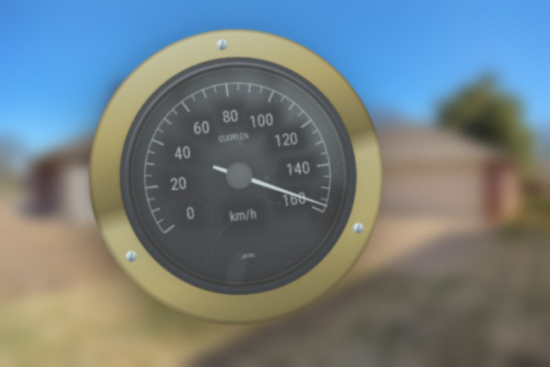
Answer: km/h 157.5
